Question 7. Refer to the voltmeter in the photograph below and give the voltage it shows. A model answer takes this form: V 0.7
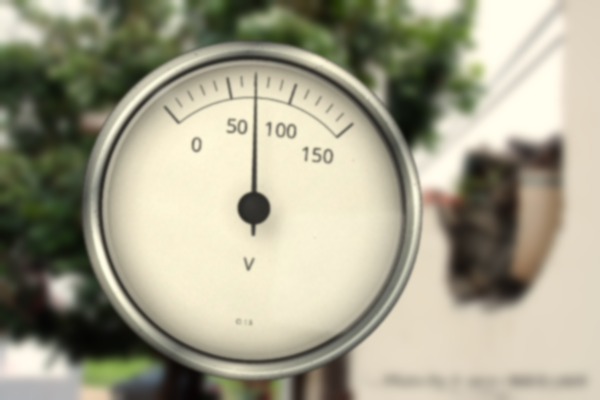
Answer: V 70
